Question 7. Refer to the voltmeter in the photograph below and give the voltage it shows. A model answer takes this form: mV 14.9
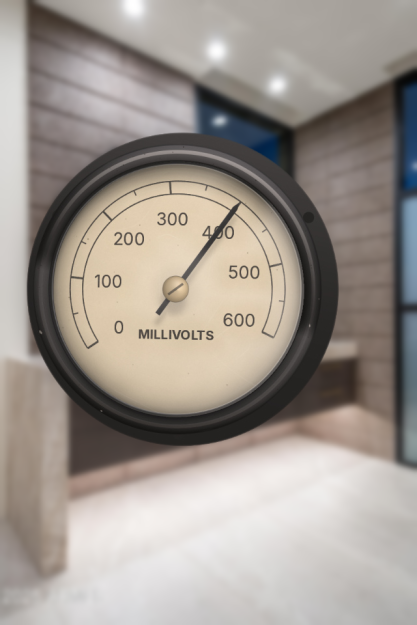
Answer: mV 400
